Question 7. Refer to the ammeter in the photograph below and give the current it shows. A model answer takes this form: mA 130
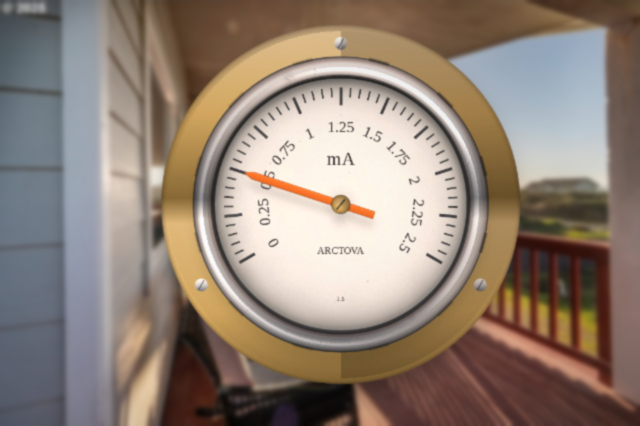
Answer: mA 0.5
